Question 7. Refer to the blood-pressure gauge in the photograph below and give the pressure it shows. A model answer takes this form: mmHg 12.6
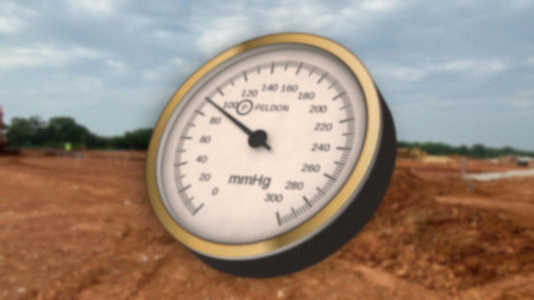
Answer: mmHg 90
